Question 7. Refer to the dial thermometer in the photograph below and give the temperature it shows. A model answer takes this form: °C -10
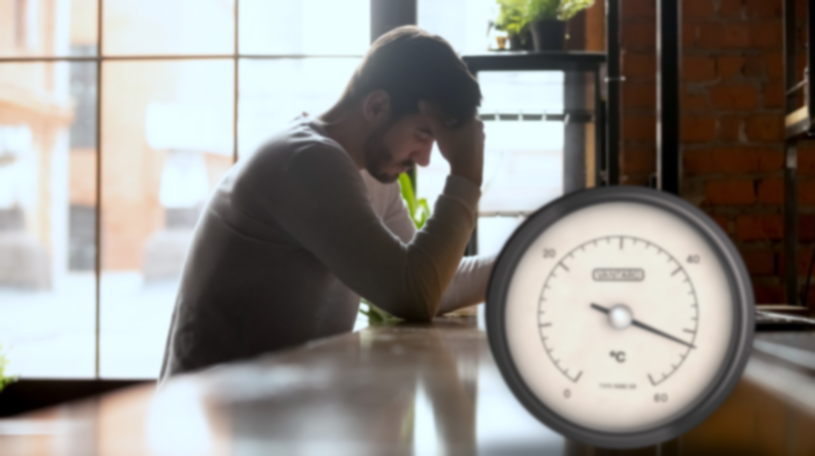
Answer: °C 52
